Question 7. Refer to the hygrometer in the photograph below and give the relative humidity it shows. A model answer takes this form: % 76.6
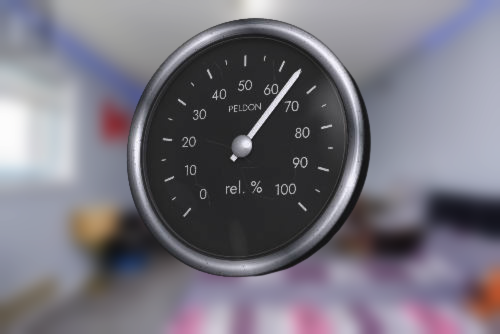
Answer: % 65
